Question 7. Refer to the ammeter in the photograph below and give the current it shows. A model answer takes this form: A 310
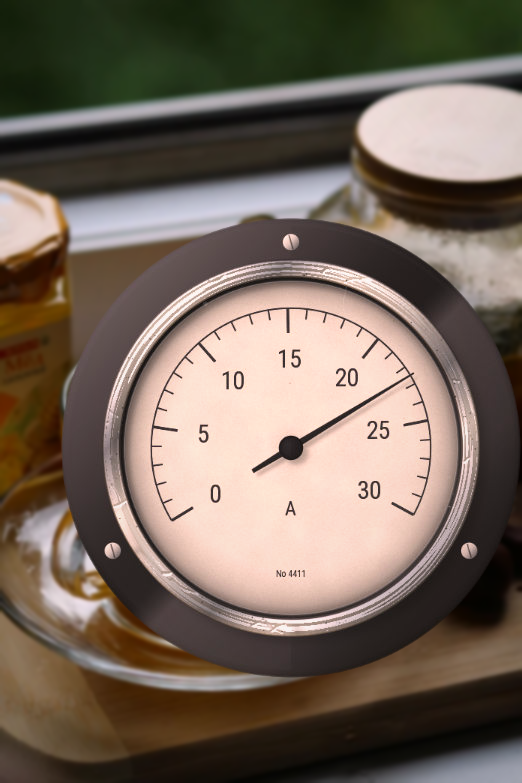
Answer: A 22.5
